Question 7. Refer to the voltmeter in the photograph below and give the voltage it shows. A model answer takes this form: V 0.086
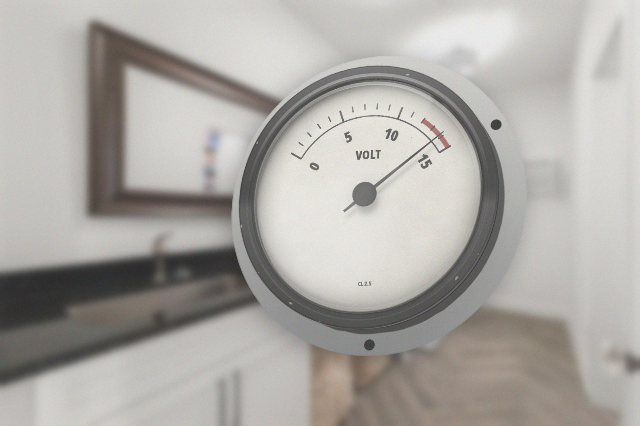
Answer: V 14
